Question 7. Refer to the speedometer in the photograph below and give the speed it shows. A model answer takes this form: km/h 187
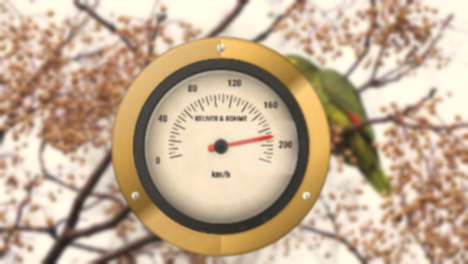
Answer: km/h 190
